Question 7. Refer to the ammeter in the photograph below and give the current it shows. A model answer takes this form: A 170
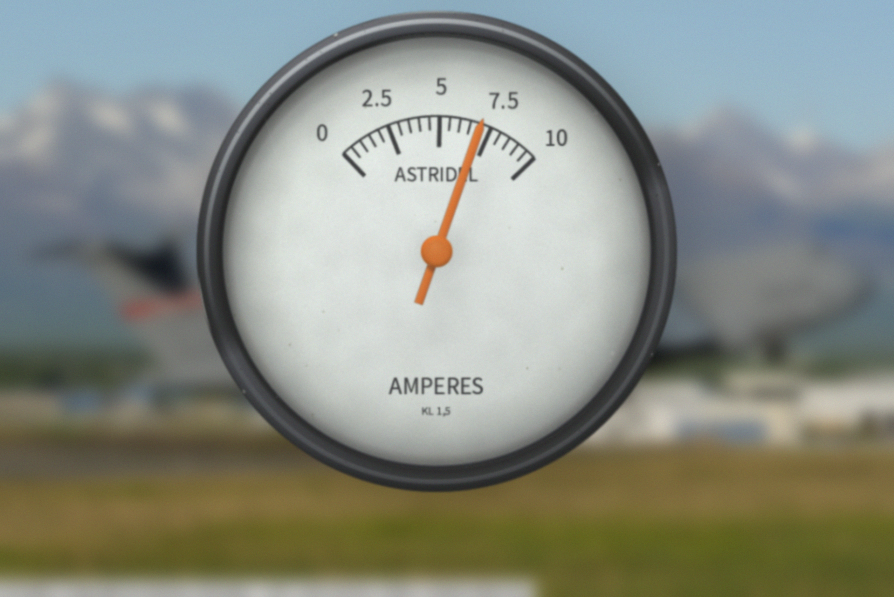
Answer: A 7
